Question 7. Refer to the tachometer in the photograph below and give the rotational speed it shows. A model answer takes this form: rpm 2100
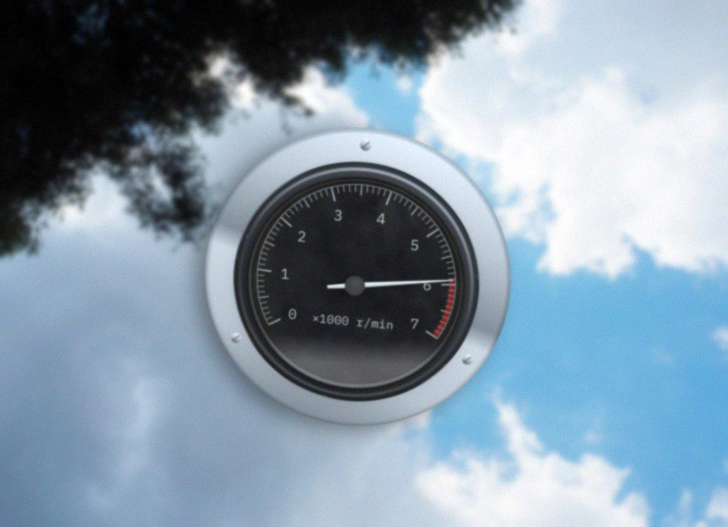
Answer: rpm 5900
